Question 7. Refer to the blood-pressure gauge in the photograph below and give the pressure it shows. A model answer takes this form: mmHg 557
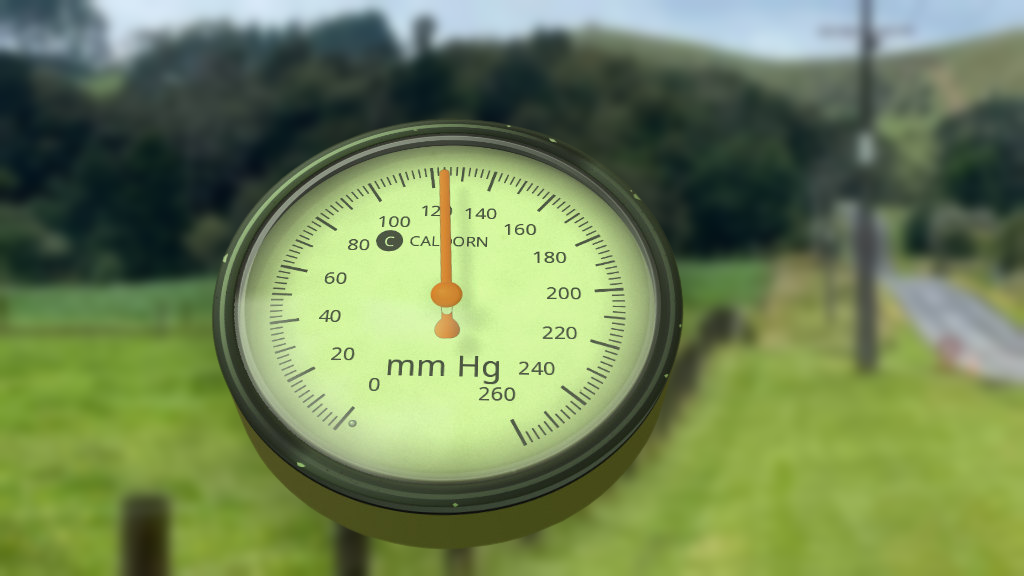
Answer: mmHg 124
